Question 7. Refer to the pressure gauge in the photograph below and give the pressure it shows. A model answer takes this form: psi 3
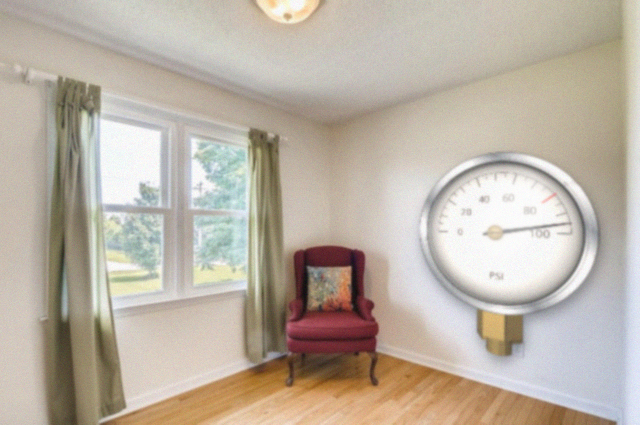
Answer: psi 95
